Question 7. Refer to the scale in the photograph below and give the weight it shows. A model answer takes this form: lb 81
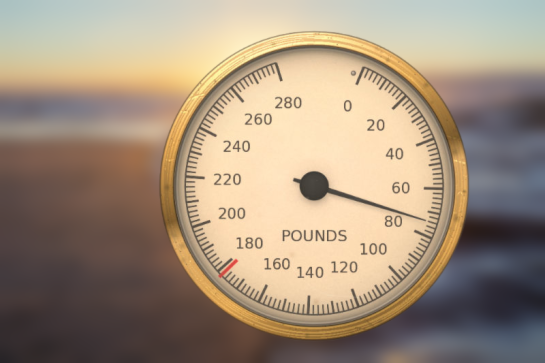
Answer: lb 74
